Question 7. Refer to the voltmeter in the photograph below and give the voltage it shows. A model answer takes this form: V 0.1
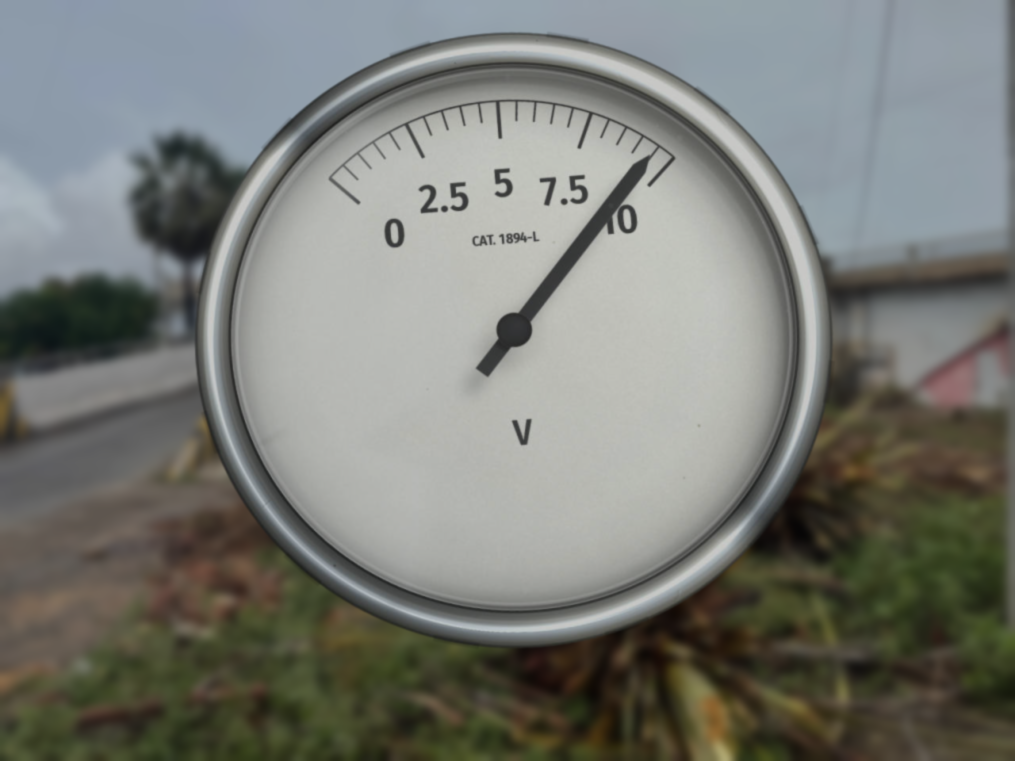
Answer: V 9.5
